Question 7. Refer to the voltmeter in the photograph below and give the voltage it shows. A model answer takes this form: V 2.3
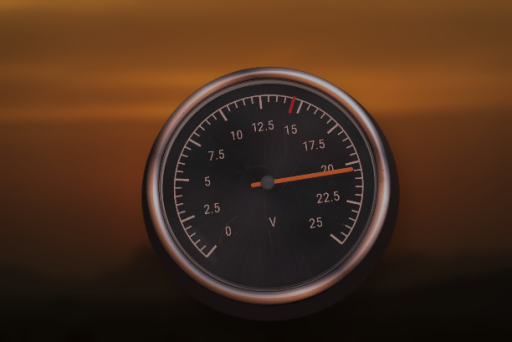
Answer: V 20.5
